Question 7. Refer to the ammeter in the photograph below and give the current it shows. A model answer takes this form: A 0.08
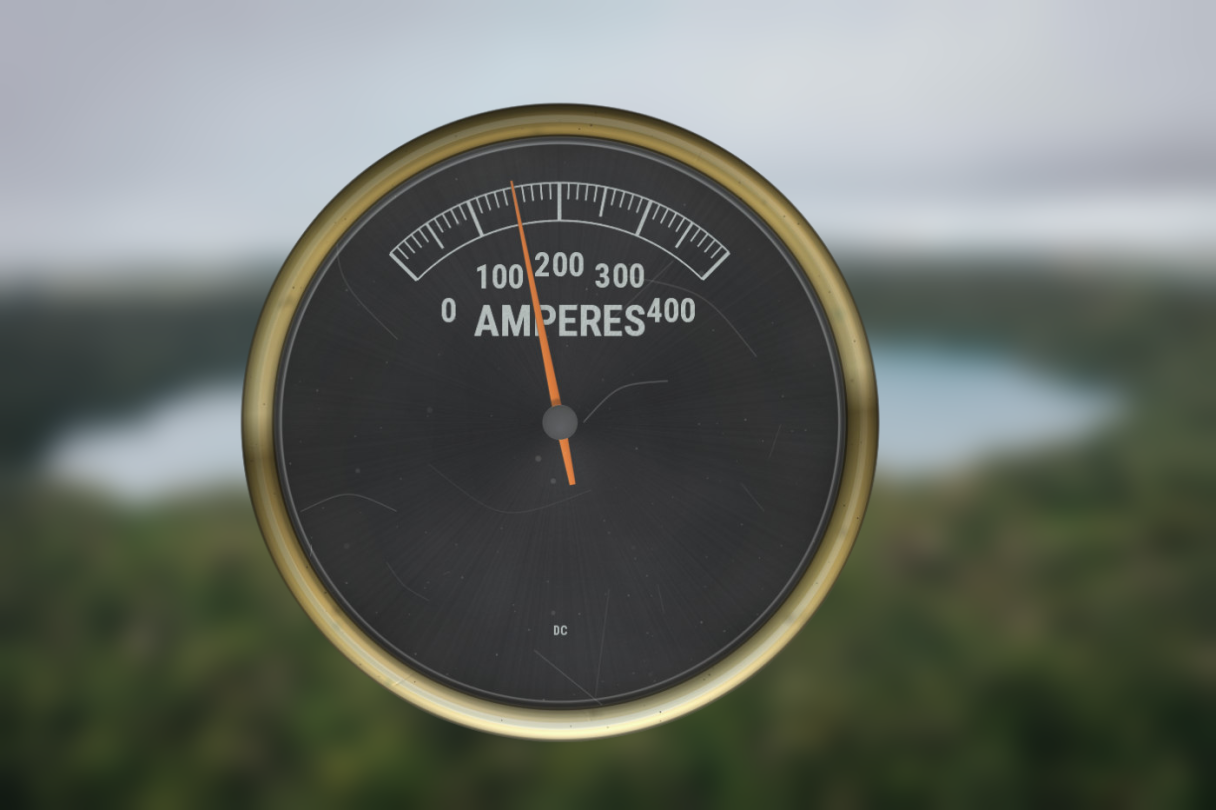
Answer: A 150
